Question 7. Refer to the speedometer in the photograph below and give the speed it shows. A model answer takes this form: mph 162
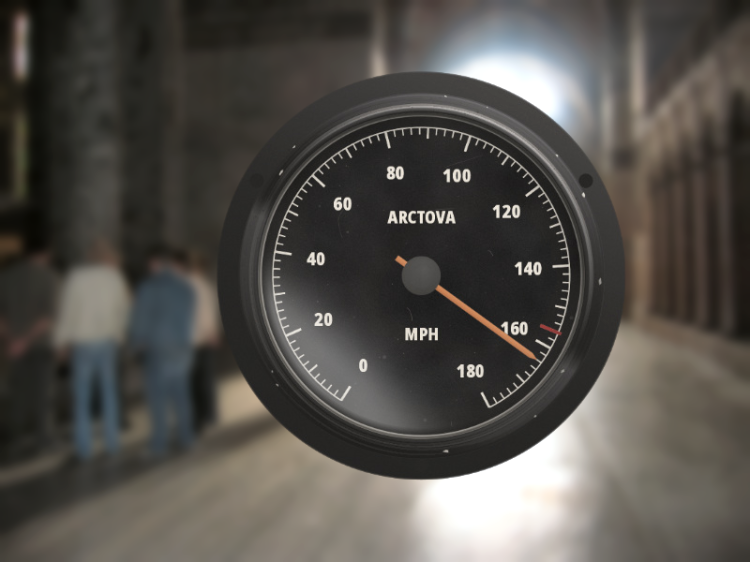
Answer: mph 164
